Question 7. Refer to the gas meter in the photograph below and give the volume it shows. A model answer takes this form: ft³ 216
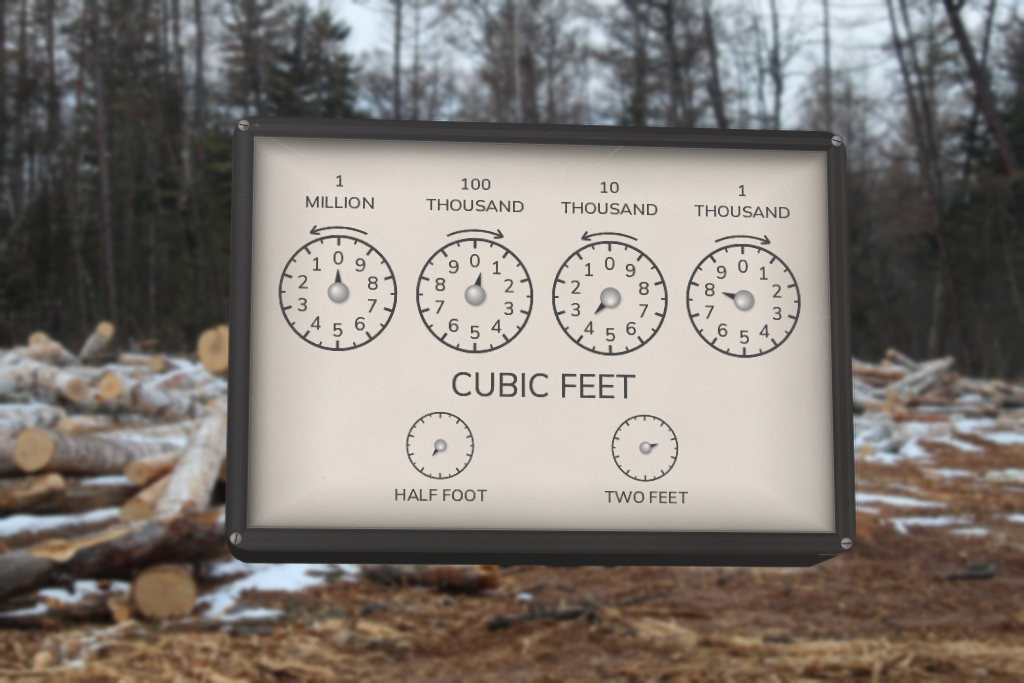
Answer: ft³ 3800
